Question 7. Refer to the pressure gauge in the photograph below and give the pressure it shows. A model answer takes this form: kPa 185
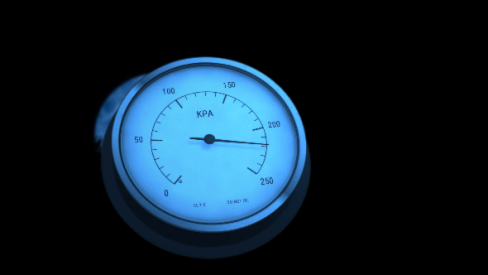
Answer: kPa 220
